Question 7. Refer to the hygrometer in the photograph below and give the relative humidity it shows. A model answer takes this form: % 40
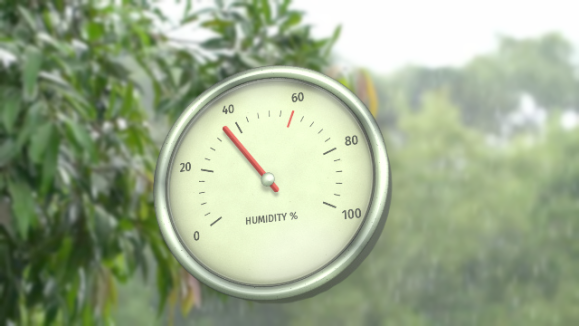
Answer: % 36
